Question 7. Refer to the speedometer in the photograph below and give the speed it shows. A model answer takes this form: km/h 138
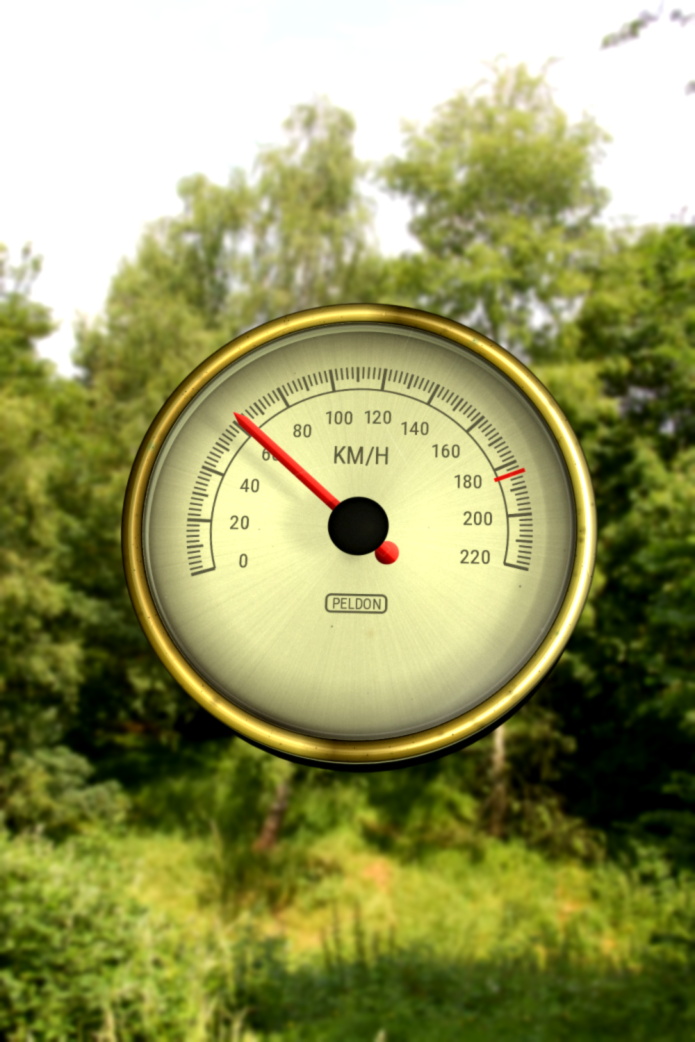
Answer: km/h 62
